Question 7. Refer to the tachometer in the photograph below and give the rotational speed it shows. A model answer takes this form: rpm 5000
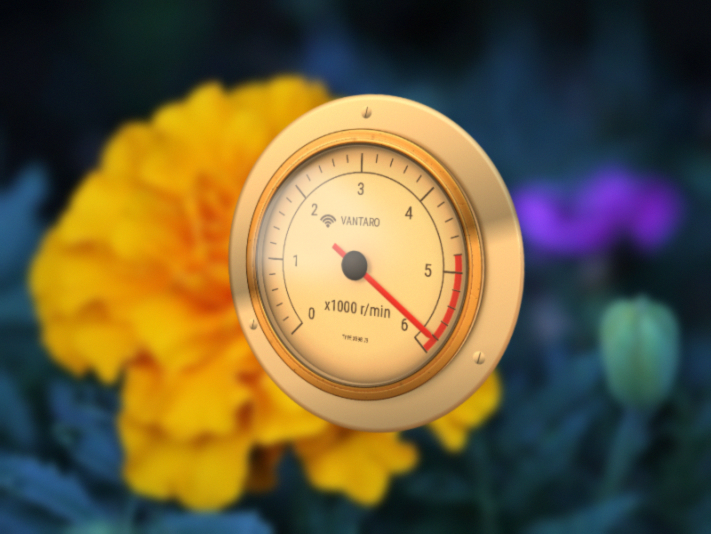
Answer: rpm 5800
